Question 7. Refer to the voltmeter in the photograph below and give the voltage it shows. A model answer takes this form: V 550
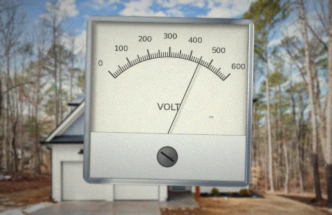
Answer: V 450
